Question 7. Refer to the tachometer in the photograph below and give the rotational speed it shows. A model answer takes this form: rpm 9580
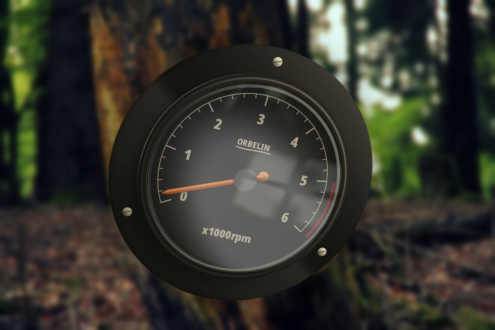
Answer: rpm 200
